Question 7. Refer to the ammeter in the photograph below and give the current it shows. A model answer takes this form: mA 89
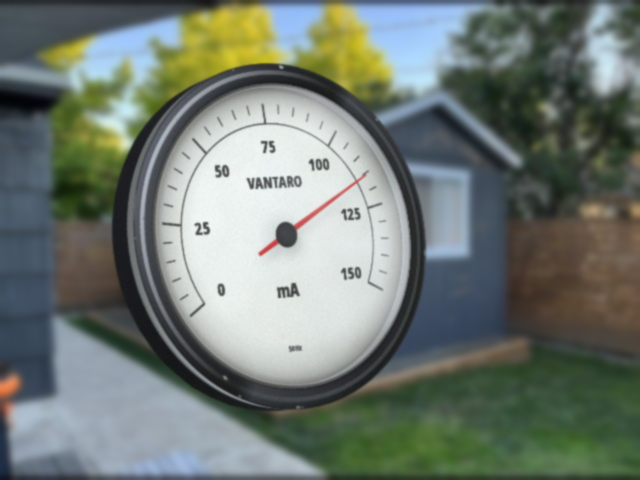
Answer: mA 115
